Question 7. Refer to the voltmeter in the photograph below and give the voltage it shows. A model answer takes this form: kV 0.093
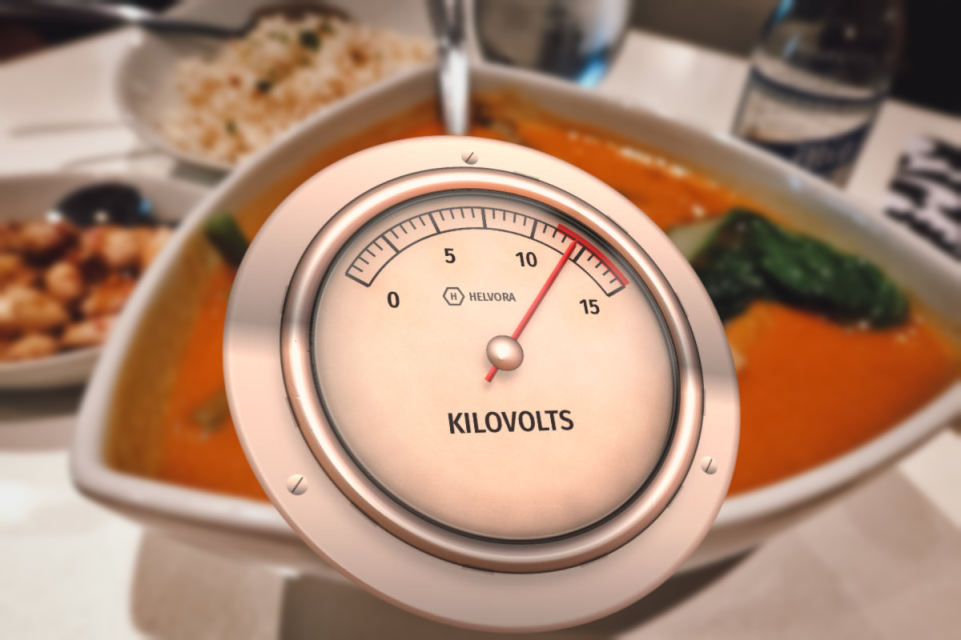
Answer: kV 12
